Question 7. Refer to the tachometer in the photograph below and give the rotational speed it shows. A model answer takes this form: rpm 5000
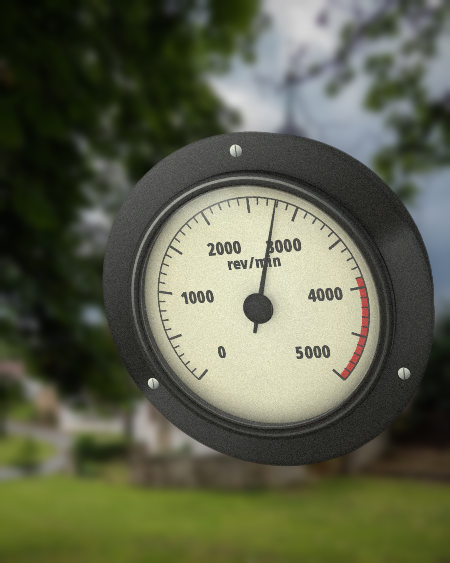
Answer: rpm 2800
